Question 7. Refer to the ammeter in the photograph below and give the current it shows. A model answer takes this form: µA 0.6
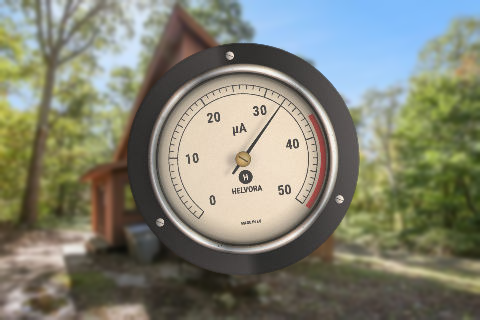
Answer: µA 33
